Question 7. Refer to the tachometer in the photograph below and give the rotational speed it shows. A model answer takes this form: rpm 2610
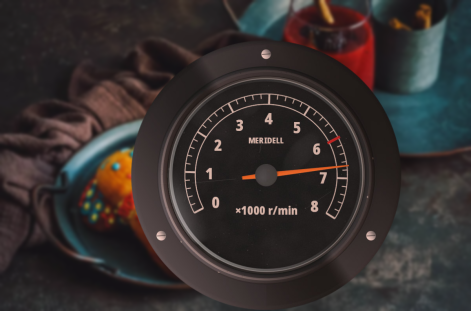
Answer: rpm 6700
